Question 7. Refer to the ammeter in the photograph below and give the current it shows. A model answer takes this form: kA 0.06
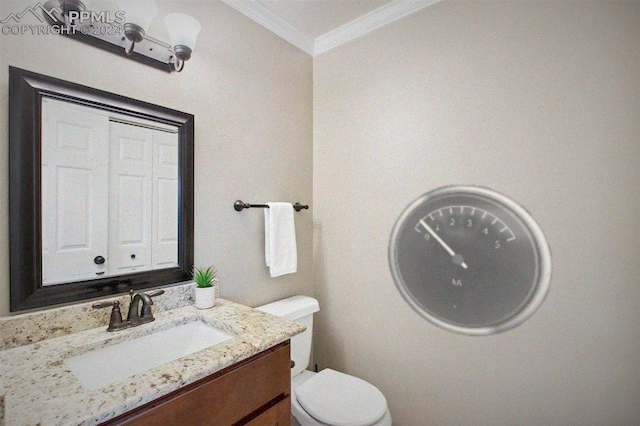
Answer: kA 0.5
